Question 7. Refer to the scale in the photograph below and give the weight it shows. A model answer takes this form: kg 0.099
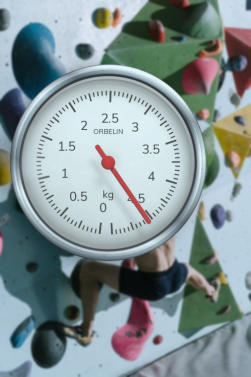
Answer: kg 4.55
